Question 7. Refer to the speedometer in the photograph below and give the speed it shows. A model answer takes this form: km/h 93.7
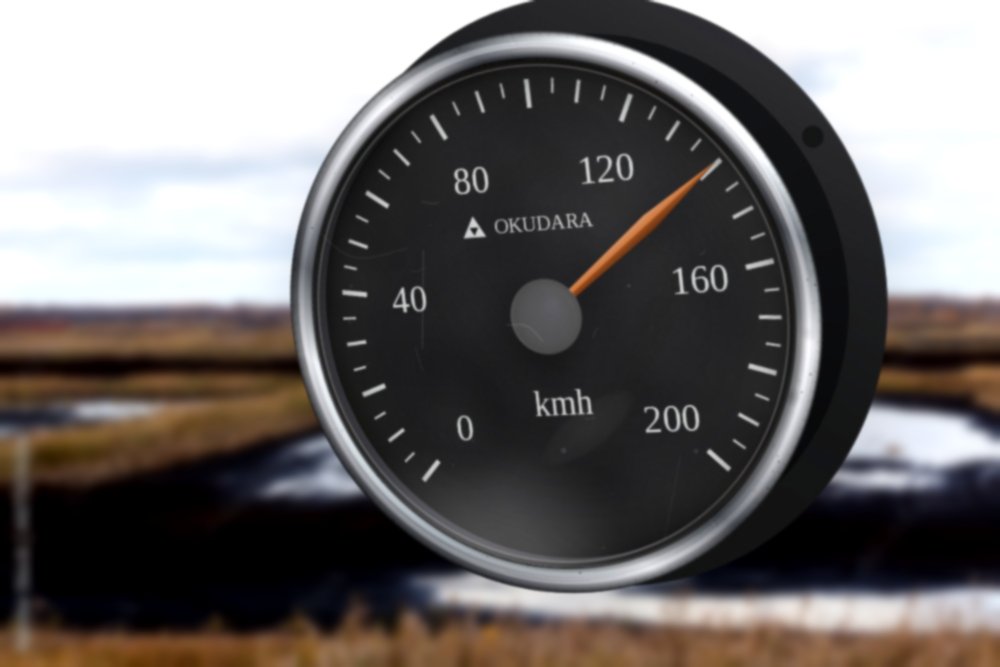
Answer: km/h 140
